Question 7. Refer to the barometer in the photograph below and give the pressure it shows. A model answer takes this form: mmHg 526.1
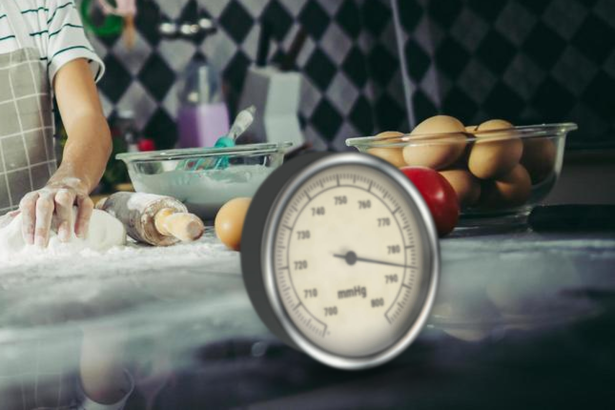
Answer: mmHg 785
